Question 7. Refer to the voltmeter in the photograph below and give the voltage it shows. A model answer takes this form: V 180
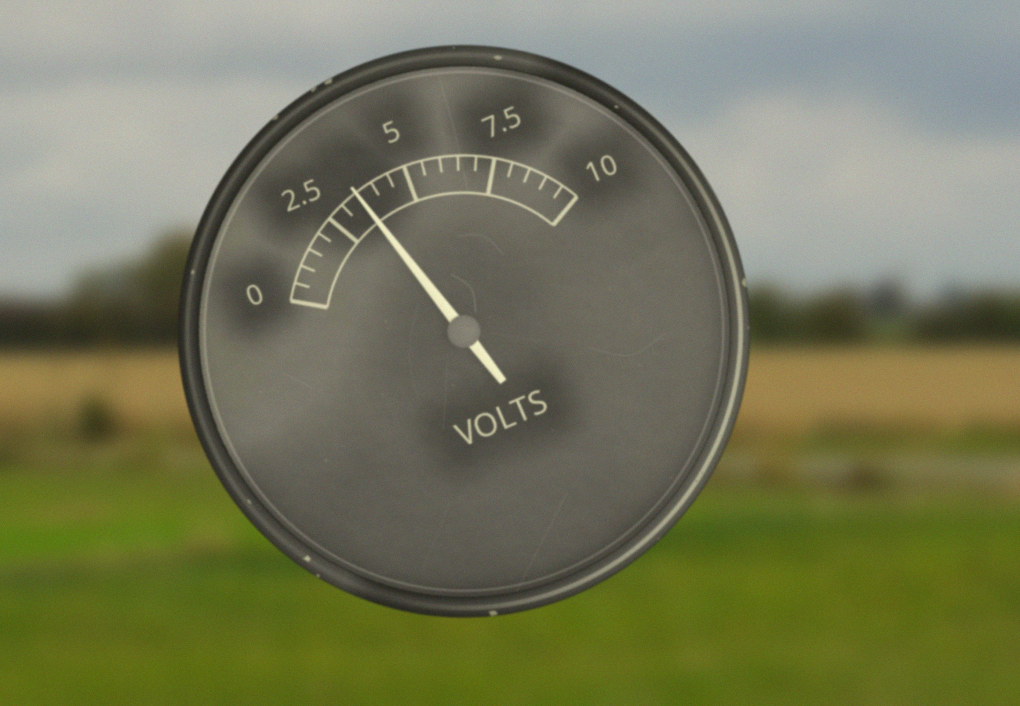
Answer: V 3.5
